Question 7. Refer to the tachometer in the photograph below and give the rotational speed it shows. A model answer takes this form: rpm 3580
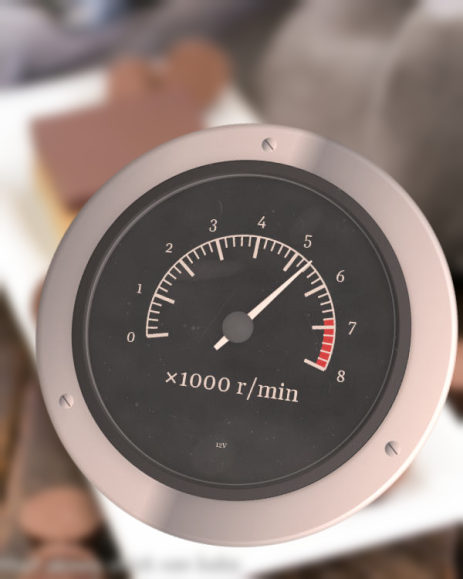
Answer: rpm 5400
